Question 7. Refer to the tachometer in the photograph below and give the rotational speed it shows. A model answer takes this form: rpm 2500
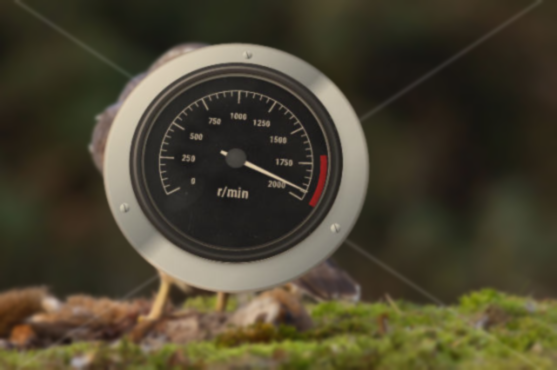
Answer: rpm 1950
